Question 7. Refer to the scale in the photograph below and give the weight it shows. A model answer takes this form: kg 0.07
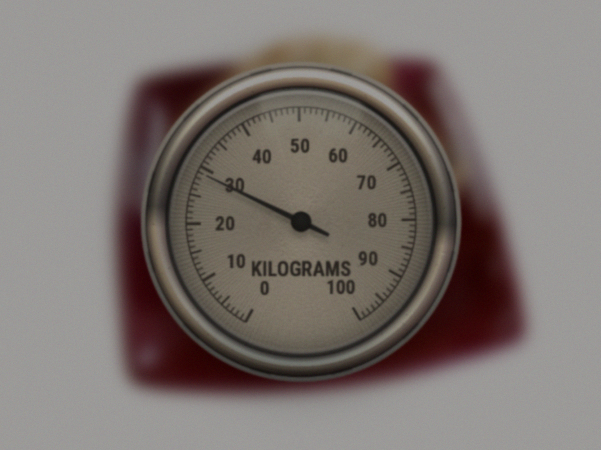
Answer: kg 29
